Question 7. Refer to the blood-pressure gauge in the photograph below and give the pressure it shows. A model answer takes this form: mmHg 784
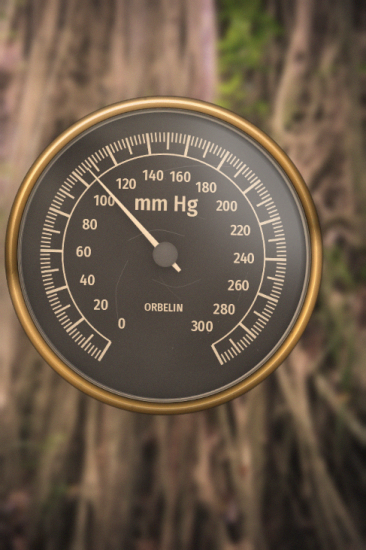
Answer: mmHg 106
